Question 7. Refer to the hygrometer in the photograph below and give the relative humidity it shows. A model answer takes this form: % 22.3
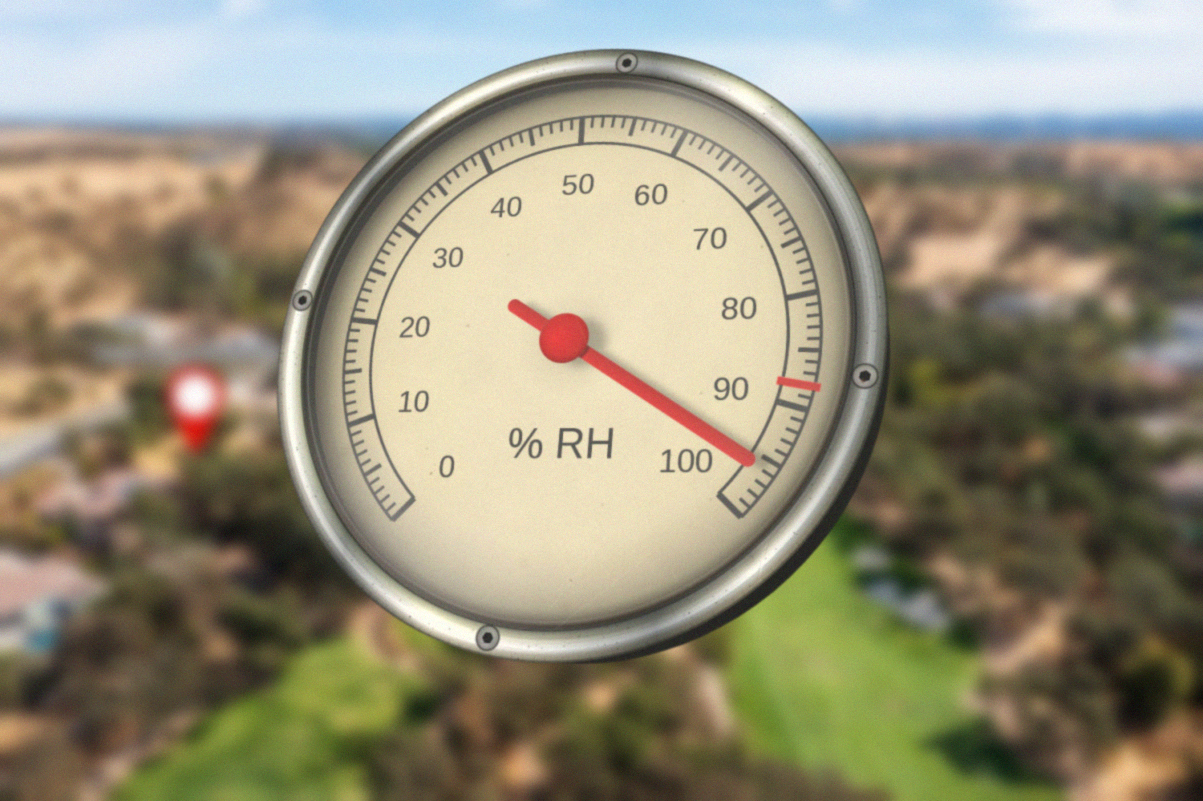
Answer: % 96
